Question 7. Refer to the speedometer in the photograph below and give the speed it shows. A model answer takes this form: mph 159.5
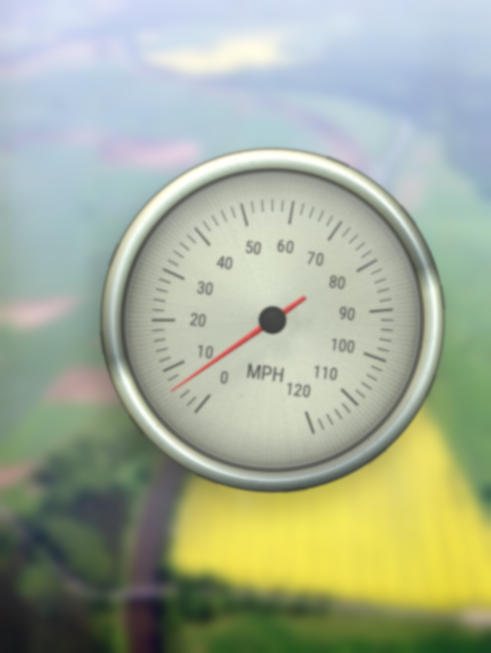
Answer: mph 6
